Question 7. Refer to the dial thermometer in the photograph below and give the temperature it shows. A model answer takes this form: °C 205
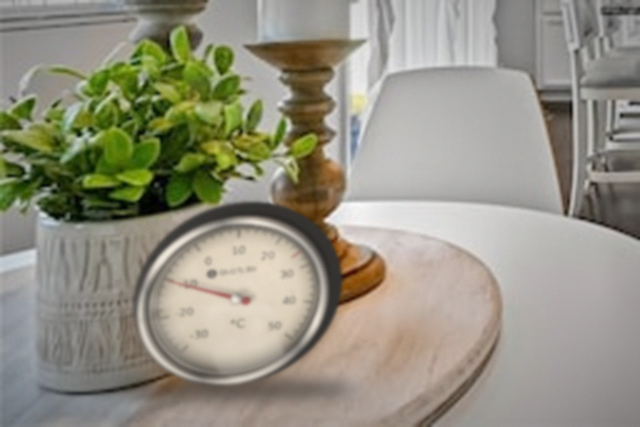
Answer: °C -10
